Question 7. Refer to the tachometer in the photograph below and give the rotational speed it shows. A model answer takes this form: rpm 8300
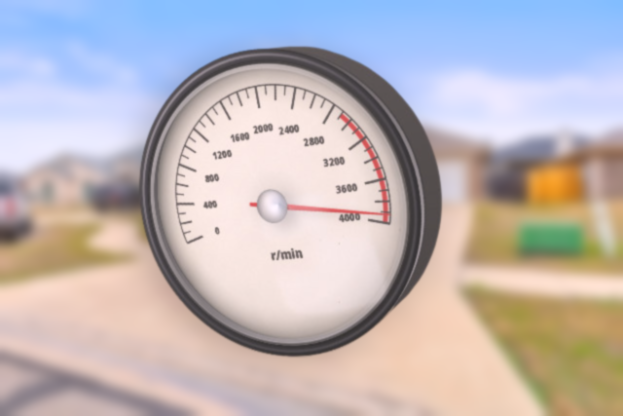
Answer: rpm 3900
